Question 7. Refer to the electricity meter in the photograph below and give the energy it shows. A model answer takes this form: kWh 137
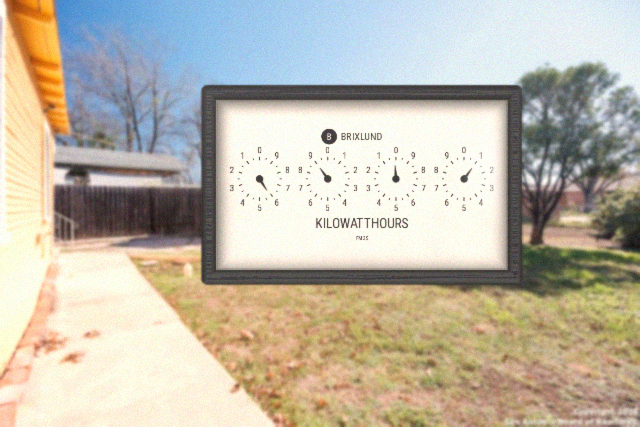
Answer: kWh 5901
